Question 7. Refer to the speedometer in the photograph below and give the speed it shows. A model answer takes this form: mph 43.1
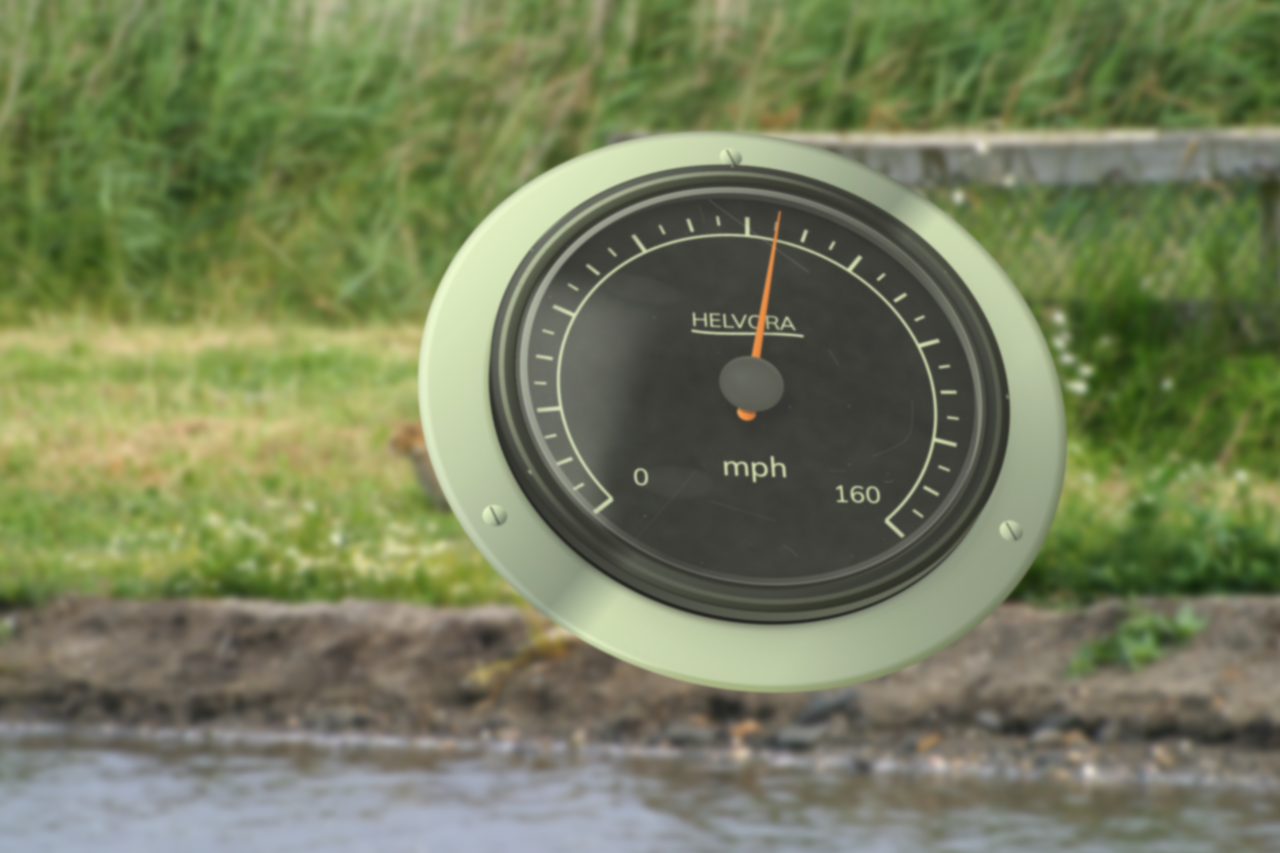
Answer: mph 85
